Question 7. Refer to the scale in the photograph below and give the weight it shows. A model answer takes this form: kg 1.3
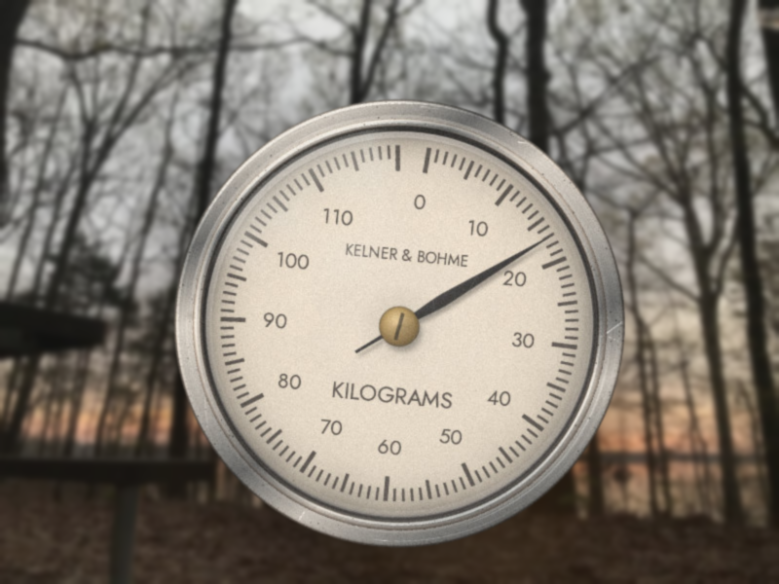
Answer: kg 17
